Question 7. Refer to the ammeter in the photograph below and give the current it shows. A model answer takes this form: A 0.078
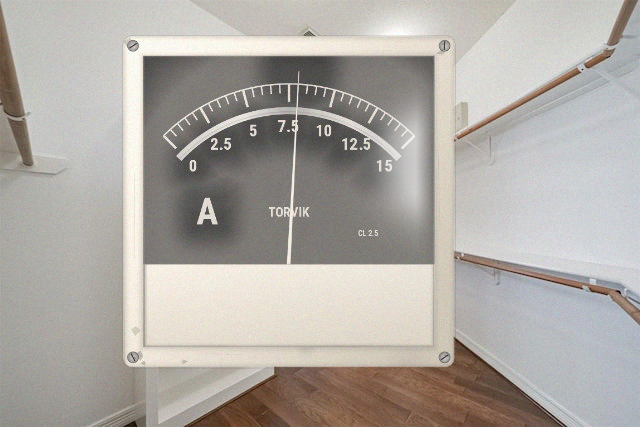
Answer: A 8
